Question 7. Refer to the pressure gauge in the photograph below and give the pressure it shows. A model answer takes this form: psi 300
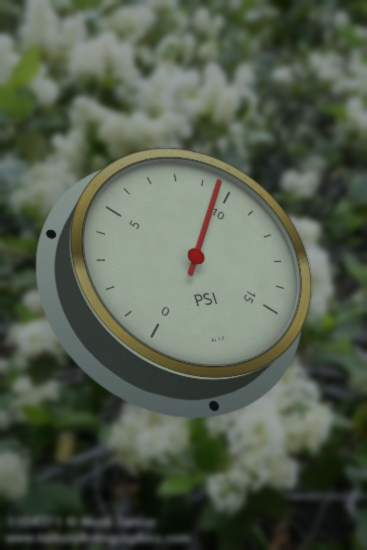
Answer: psi 9.5
